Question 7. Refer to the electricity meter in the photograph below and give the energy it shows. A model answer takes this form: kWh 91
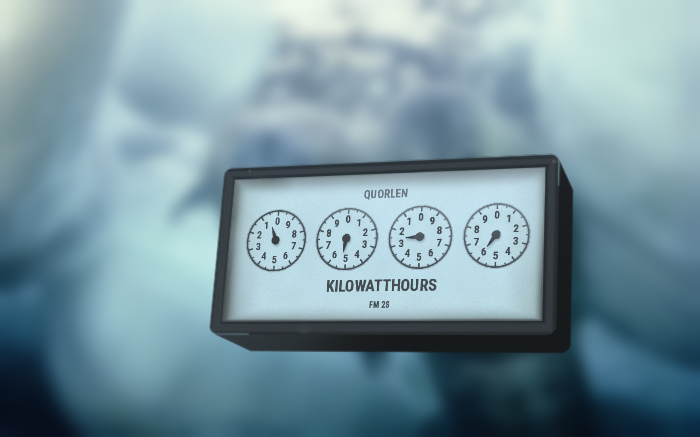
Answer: kWh 526
